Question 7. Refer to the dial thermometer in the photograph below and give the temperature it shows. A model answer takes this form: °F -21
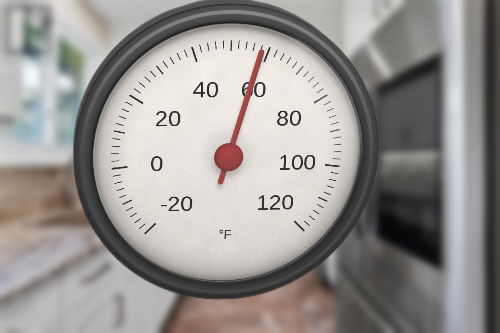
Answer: °F 58
